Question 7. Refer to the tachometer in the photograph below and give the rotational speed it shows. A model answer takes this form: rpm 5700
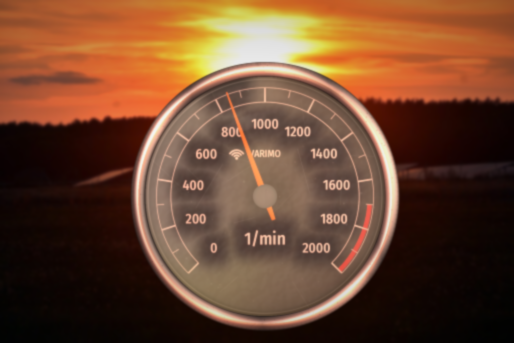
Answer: rpm 850
